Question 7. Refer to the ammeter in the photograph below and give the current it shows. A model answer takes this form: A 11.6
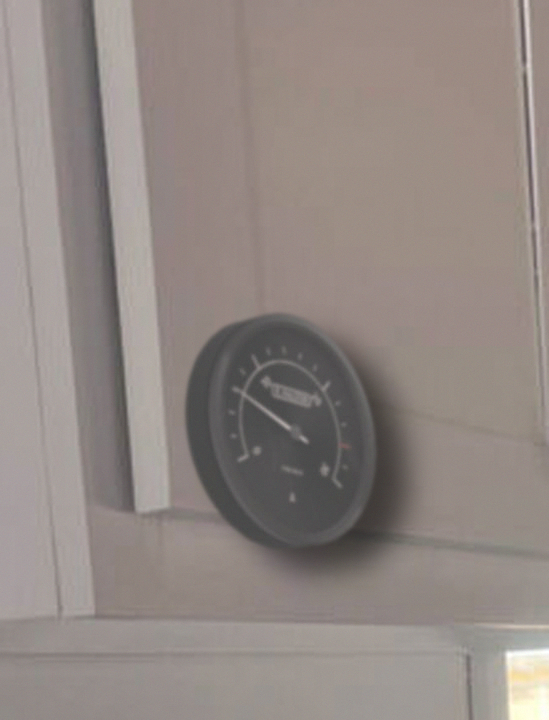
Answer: A 6
